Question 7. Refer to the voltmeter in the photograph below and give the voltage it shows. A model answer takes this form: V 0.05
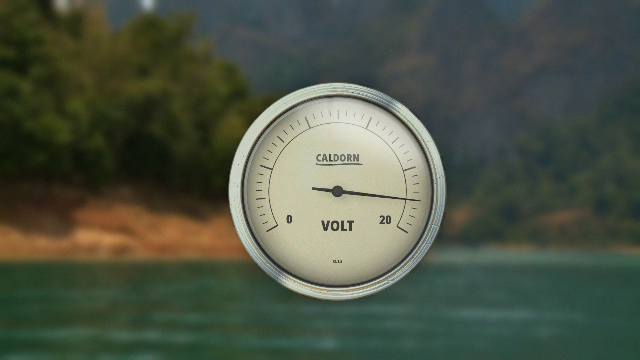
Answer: V 18
